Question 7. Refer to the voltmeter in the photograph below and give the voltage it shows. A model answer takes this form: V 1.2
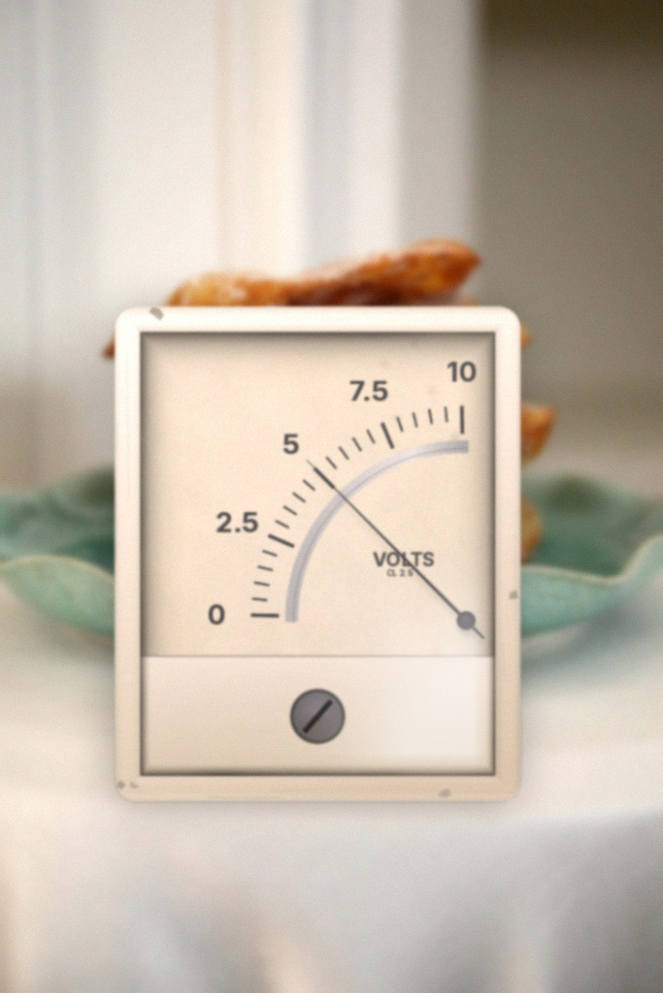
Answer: V 5
